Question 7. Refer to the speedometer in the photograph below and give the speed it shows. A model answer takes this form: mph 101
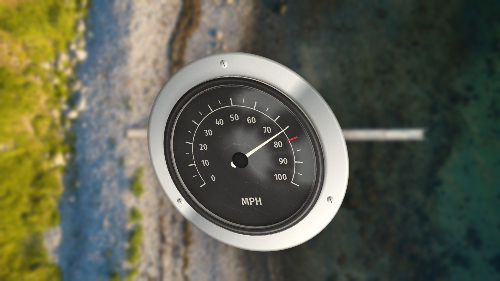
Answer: mph 75
